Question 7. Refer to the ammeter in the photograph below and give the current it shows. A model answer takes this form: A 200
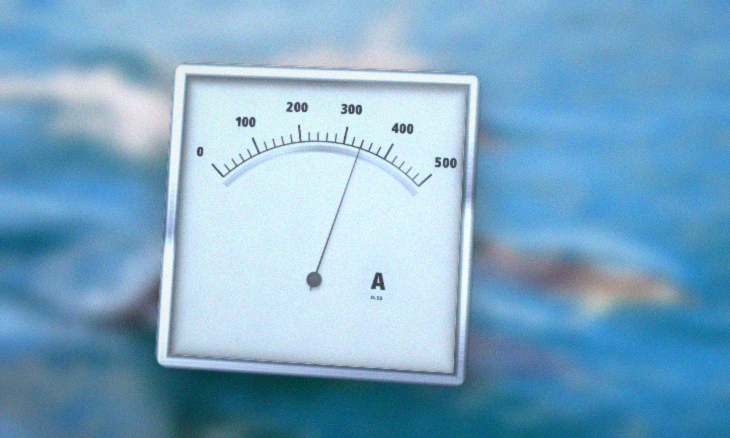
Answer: A 340
